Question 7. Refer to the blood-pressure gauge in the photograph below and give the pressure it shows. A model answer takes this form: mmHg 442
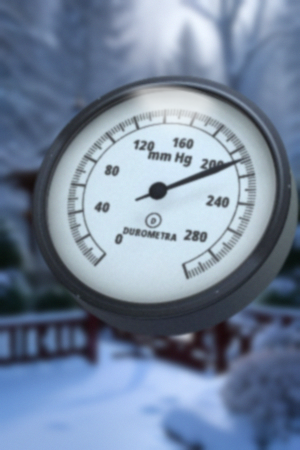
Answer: mmHg 210
